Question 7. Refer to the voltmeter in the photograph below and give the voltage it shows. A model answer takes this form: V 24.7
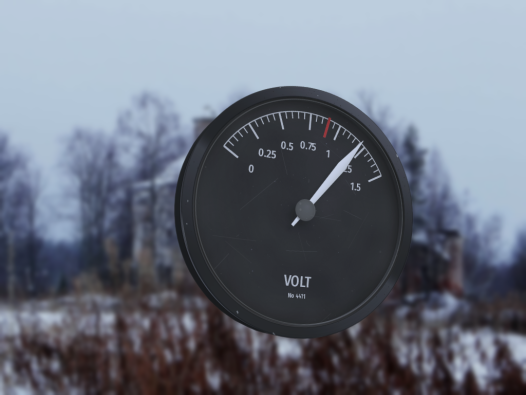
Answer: V 1.2
